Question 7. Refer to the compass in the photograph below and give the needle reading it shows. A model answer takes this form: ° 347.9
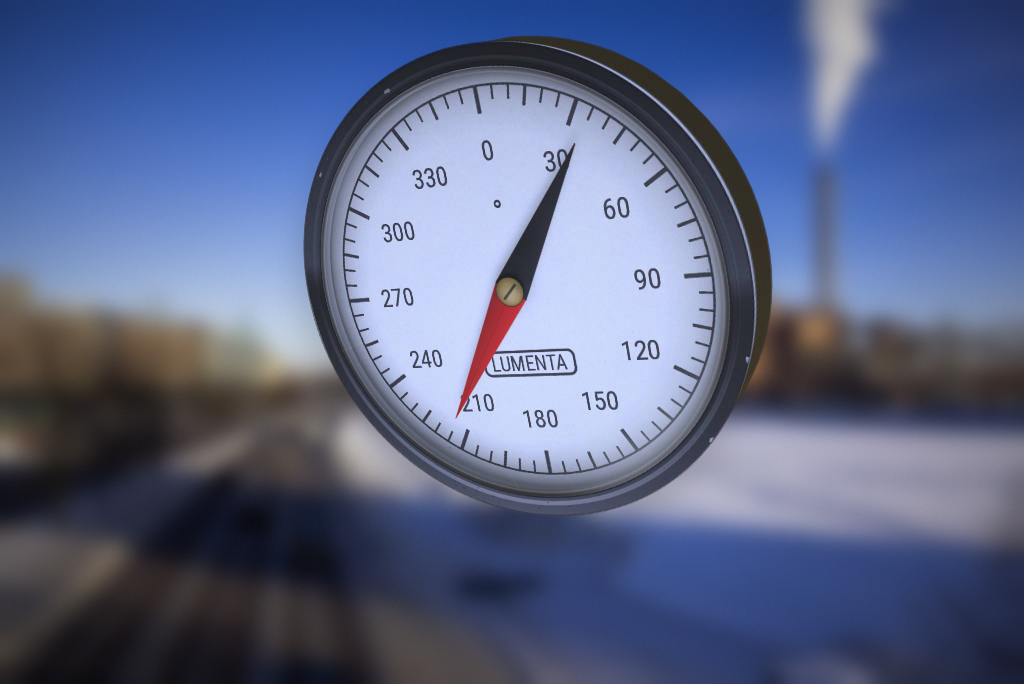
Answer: ° 215
